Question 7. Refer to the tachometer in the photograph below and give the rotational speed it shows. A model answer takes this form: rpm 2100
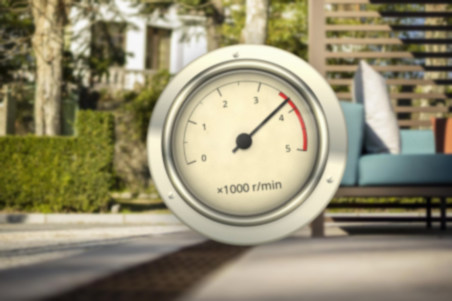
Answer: rpm 3750
